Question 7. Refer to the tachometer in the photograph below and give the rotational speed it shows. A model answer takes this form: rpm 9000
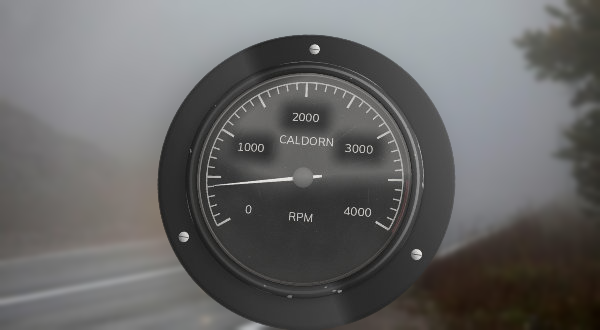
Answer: rpm 400
